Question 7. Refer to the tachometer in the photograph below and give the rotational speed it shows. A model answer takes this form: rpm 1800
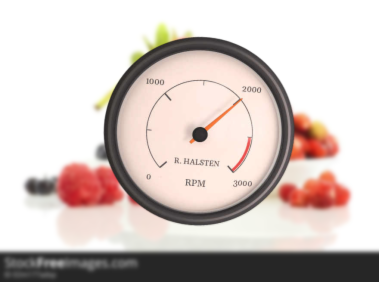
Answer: rpm 2000
